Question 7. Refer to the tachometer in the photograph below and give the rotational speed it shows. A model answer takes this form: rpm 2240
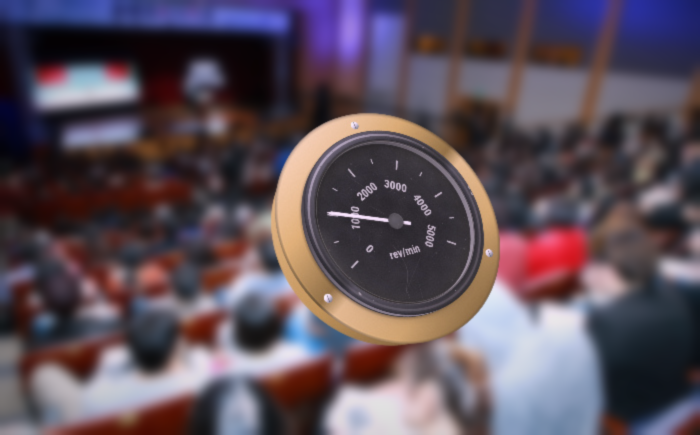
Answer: rpm 1000
